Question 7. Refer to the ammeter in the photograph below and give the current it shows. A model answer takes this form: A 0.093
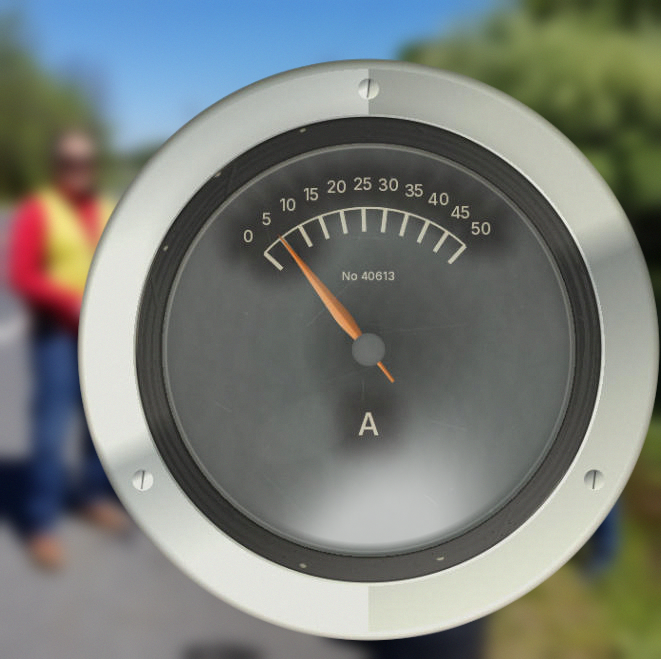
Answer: A 5
